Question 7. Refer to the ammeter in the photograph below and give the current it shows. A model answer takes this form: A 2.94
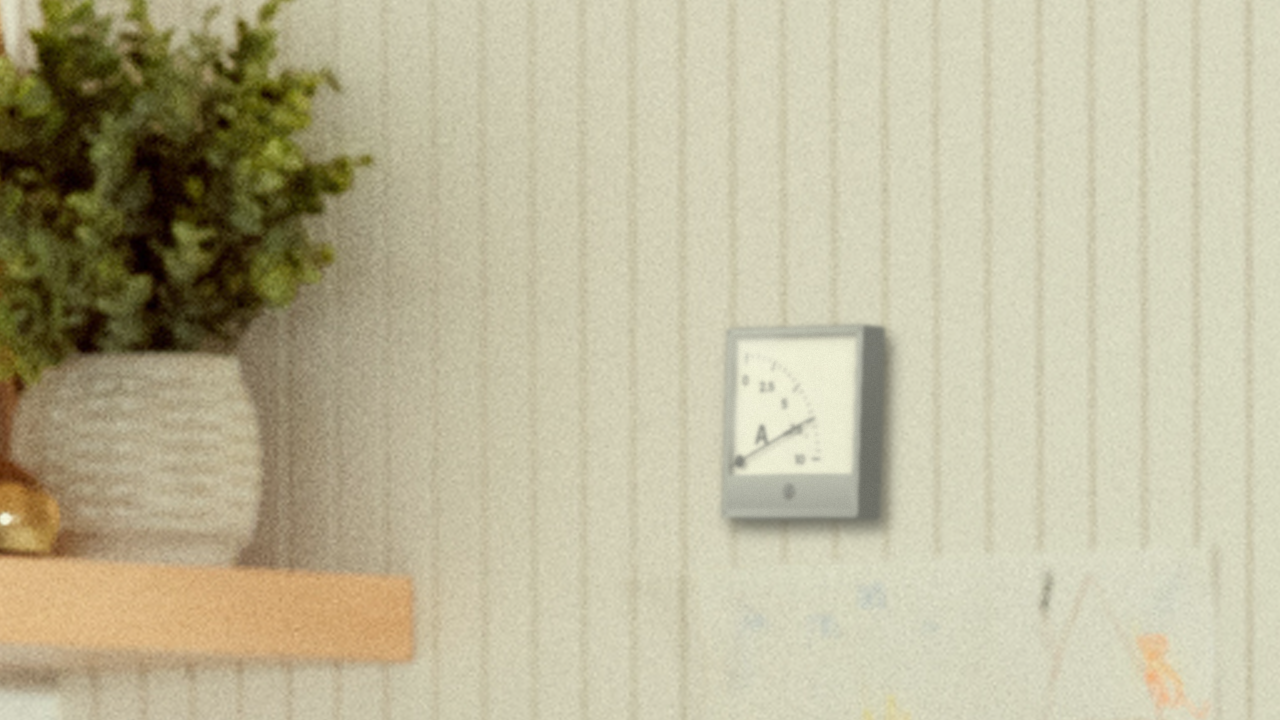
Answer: A 7.5
